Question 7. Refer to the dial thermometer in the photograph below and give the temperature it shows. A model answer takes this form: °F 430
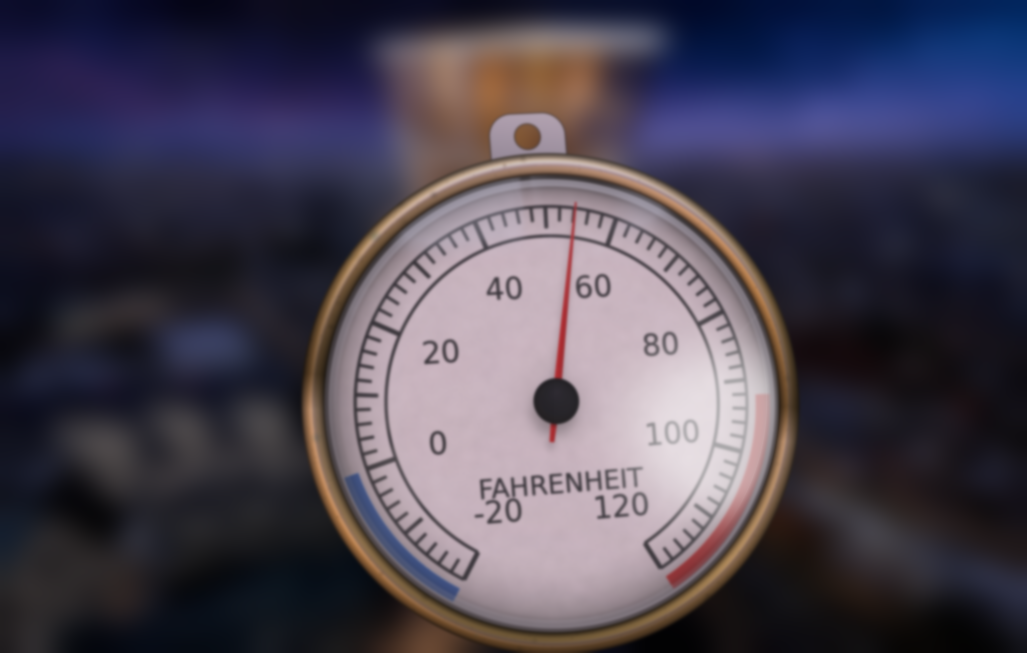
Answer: °F 54
